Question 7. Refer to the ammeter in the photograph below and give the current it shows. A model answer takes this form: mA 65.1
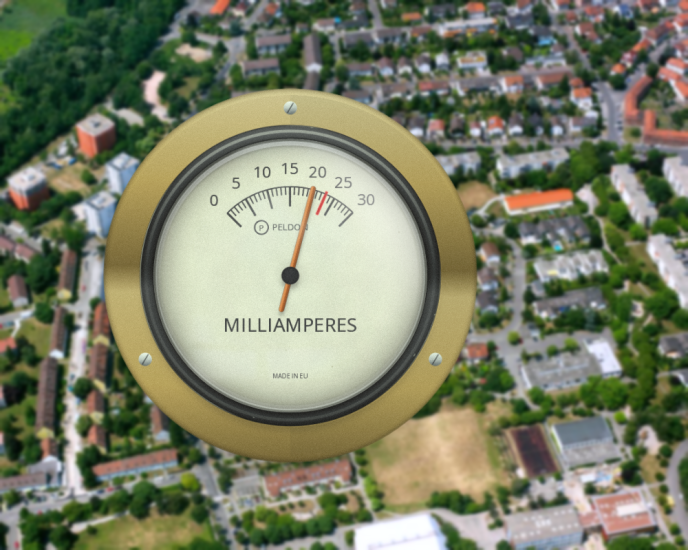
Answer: mA 20
